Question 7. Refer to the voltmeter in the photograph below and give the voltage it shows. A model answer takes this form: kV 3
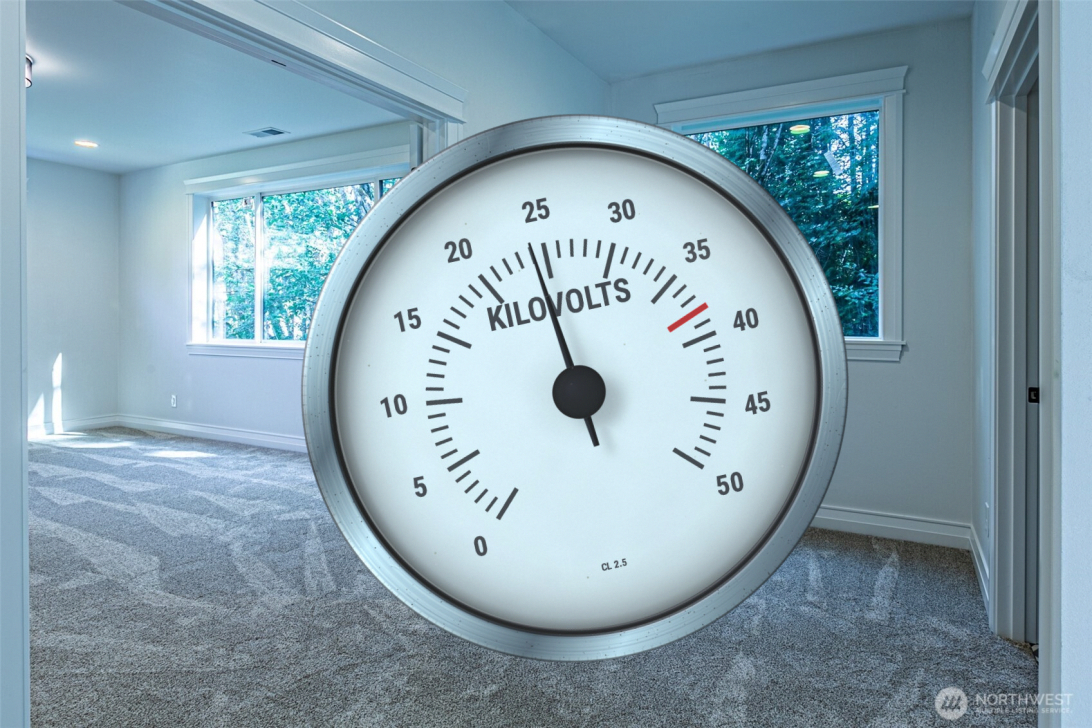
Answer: kV 24
